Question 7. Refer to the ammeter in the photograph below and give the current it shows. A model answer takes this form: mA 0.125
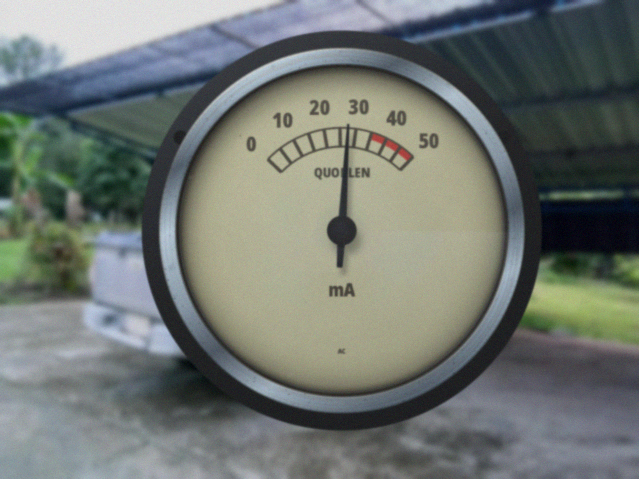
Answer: mA 27.5
